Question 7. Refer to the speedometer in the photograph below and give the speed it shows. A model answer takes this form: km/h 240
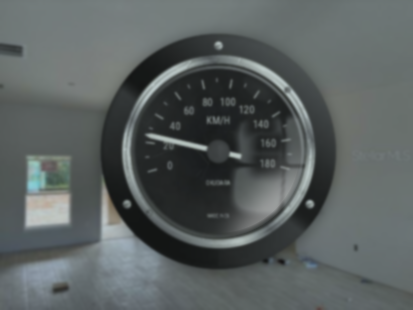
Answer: km/h 25
